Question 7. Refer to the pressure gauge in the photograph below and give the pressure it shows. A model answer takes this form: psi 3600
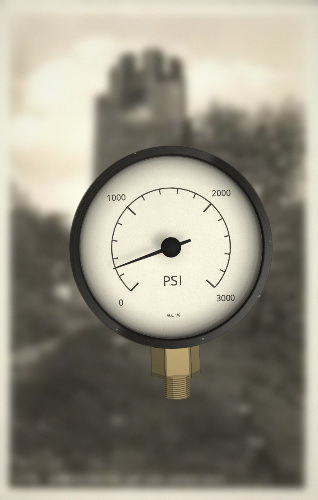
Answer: psi 300
